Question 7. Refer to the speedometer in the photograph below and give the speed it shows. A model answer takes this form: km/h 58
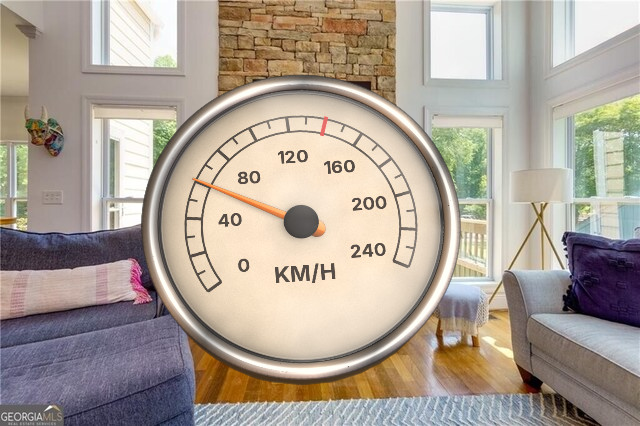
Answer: km/h 60
